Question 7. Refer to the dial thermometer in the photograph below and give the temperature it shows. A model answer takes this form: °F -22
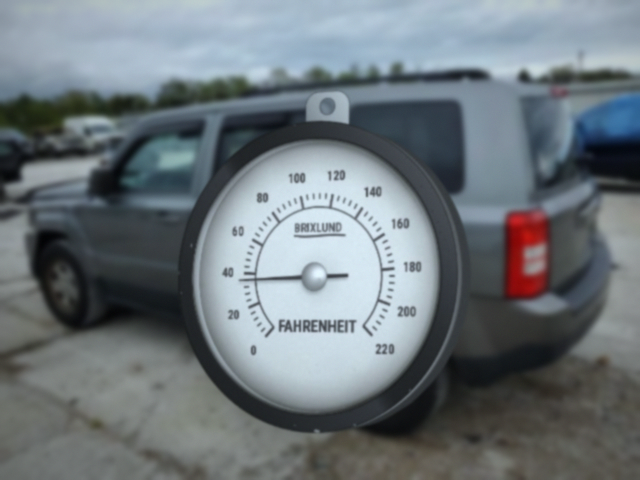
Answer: °F 36
